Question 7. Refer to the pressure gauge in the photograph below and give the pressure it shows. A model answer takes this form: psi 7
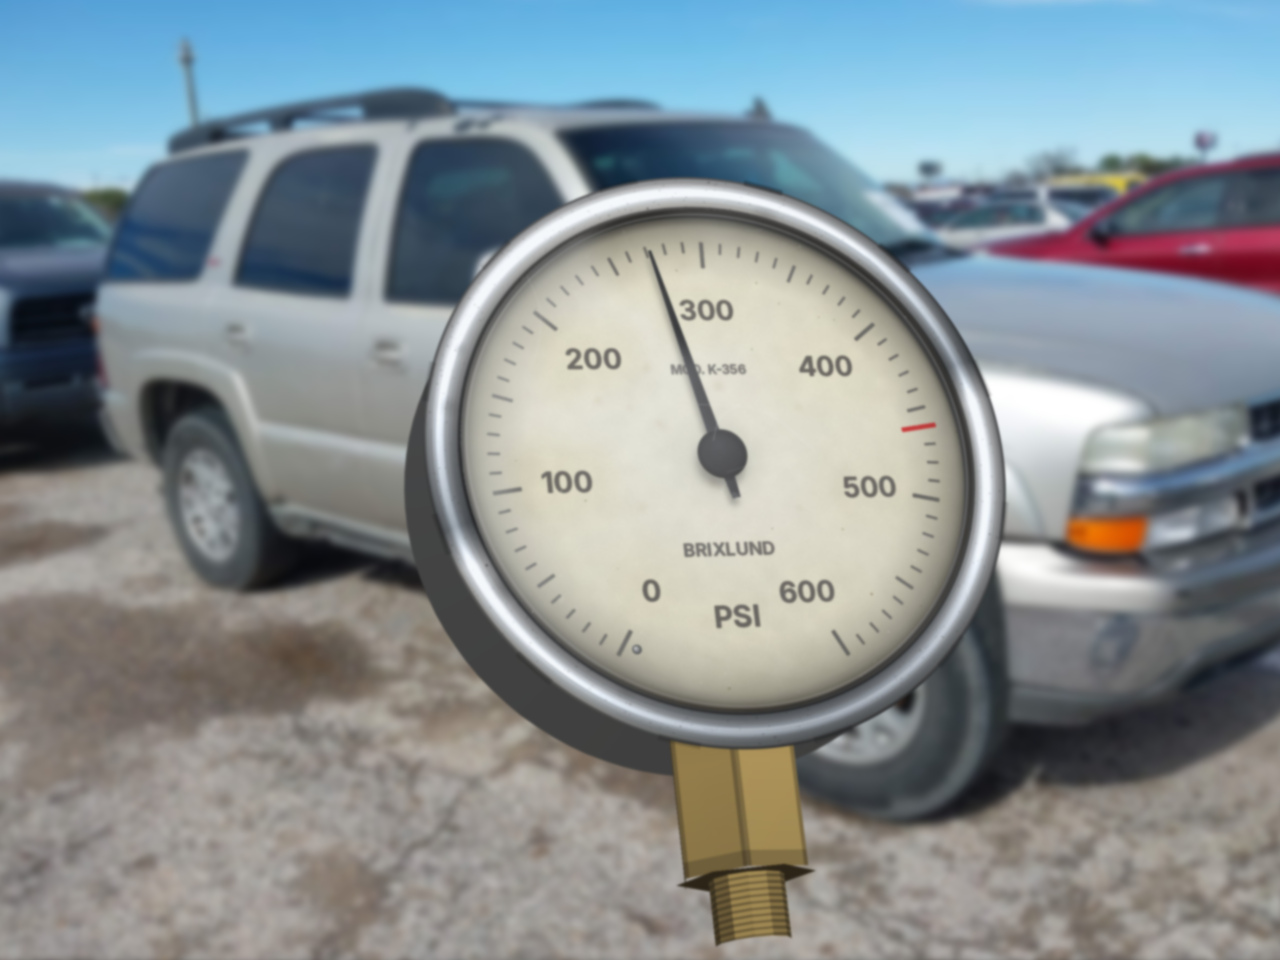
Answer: psi 270
